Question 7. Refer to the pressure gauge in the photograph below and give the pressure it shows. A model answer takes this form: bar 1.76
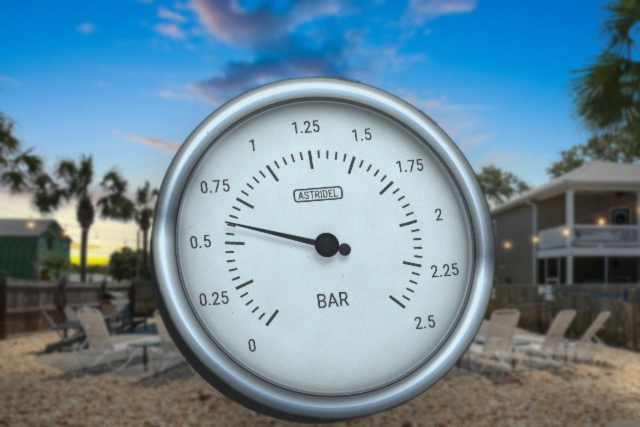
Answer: bar 0.6
